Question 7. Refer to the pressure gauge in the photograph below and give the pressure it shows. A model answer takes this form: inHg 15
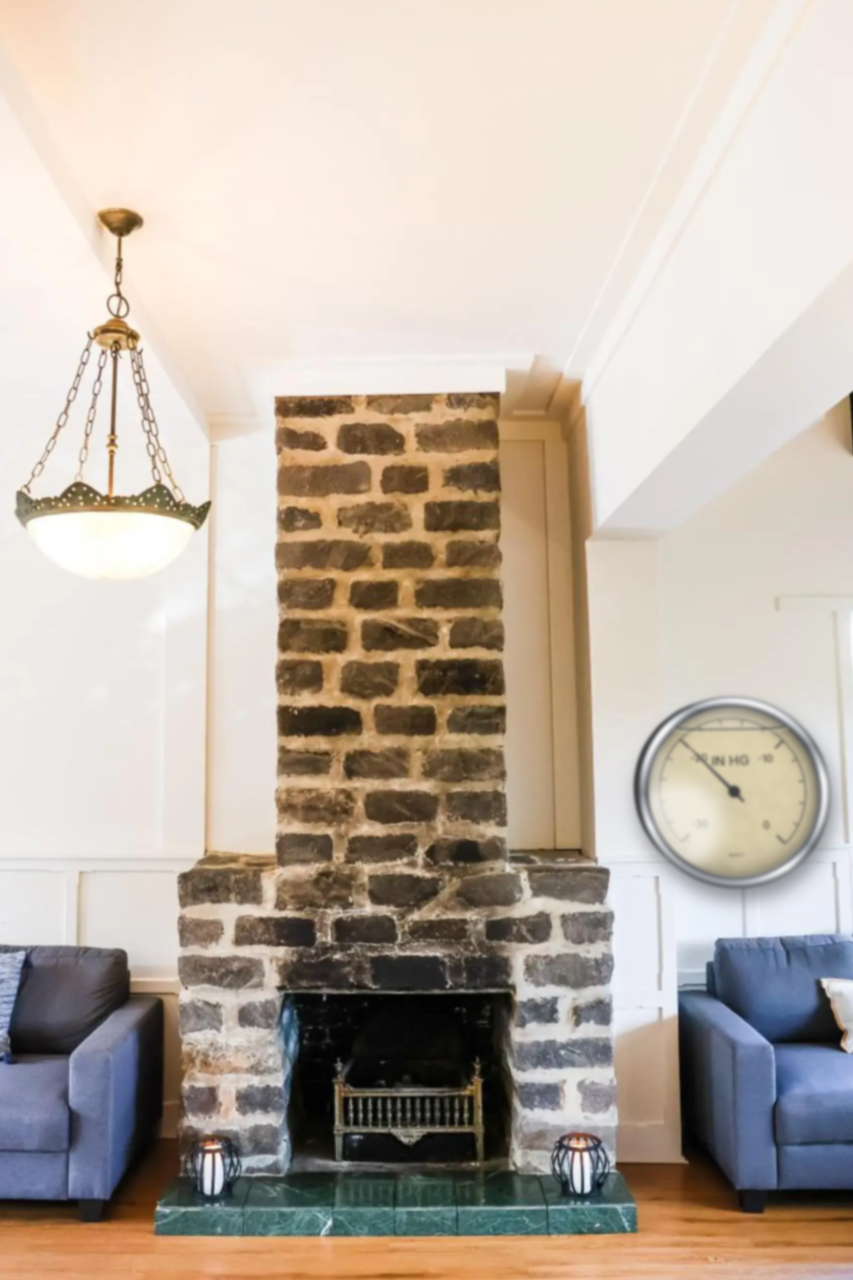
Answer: inHg -20
